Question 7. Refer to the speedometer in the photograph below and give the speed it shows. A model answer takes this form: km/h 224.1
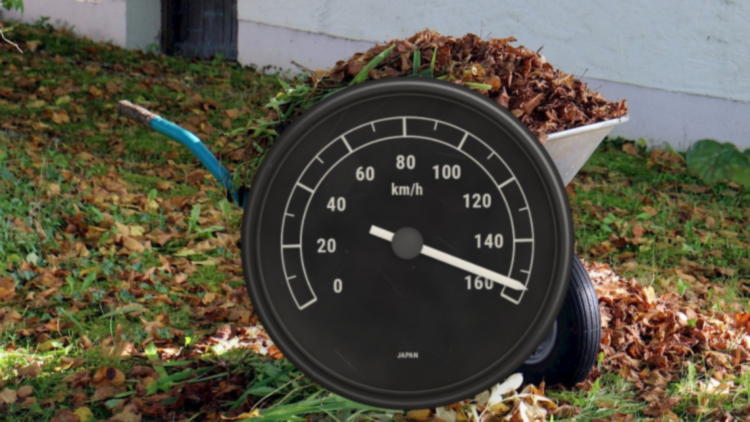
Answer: km/h 155
